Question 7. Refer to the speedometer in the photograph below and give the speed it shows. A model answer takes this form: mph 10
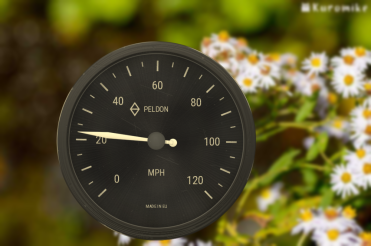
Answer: mph 22.5
